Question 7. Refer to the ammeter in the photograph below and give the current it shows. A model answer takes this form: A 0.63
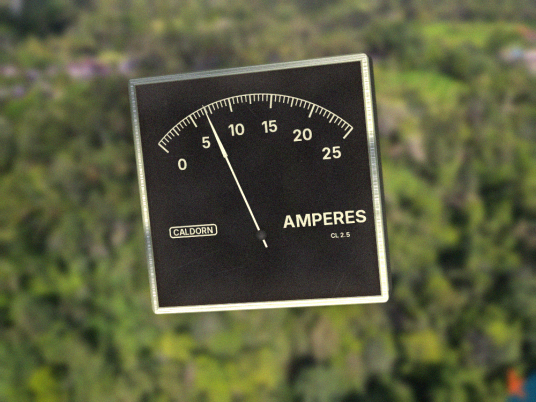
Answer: A 7
